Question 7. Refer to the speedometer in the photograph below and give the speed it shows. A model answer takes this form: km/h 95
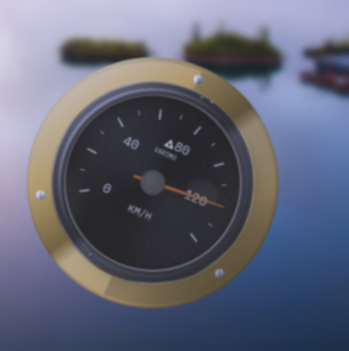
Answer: km/h 120
